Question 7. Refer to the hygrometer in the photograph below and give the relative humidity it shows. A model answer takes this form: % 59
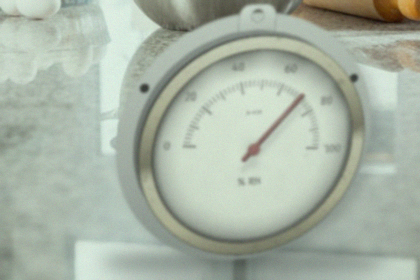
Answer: % 70
